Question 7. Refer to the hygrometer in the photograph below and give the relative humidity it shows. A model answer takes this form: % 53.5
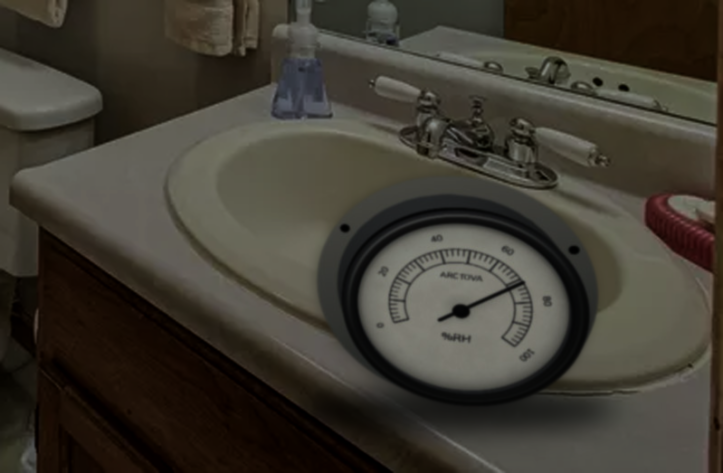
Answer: % 70
